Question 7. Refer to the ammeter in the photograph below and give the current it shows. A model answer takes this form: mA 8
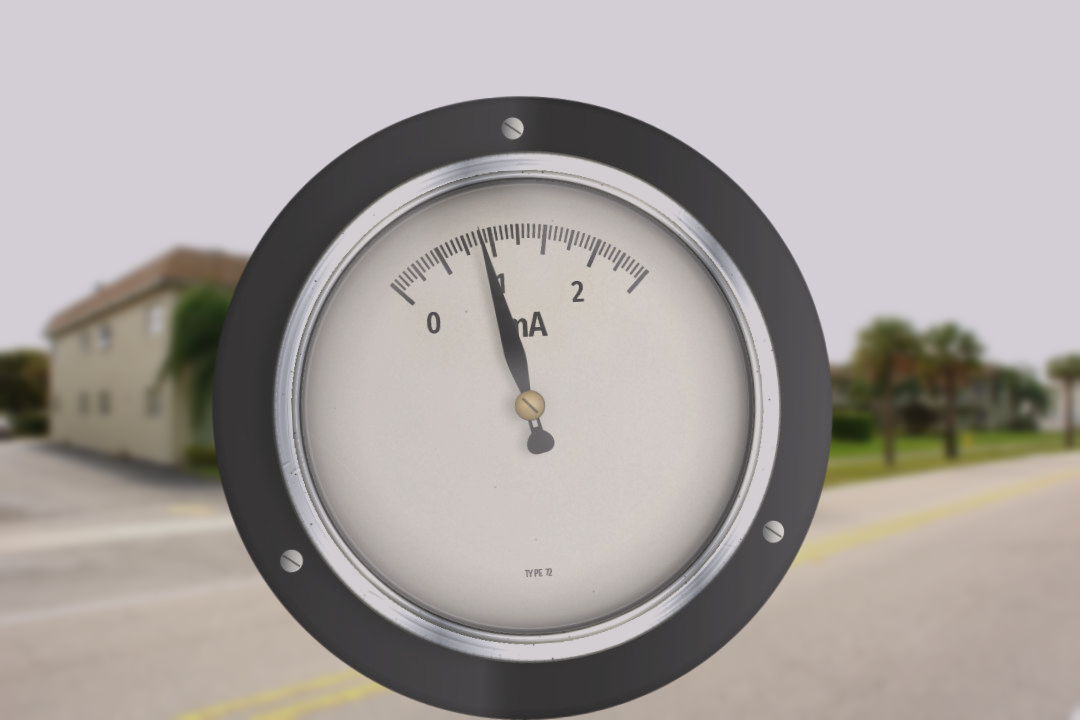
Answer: mA 0.9
